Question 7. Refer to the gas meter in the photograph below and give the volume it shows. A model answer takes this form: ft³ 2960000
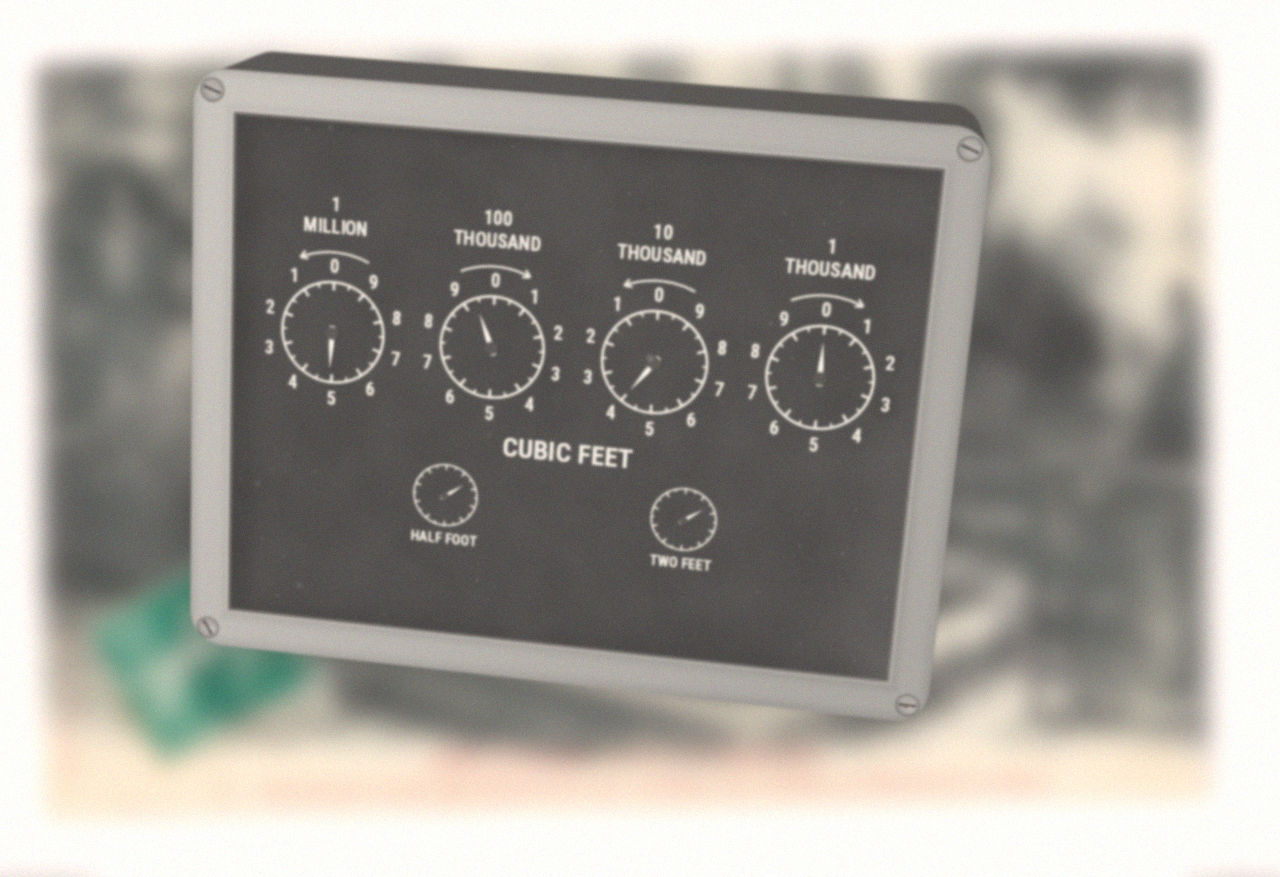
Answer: ft³ 494000
